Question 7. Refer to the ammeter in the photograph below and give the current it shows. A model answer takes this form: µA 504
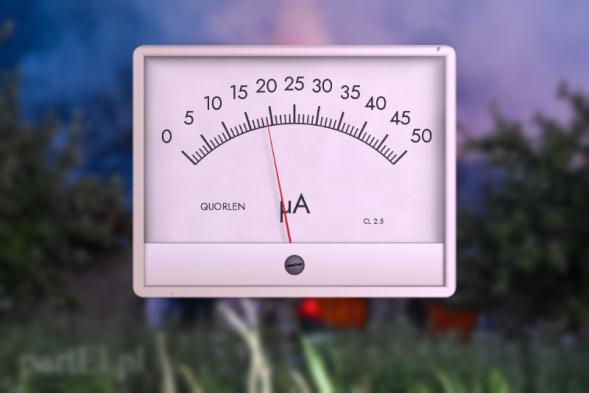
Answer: µA 19
